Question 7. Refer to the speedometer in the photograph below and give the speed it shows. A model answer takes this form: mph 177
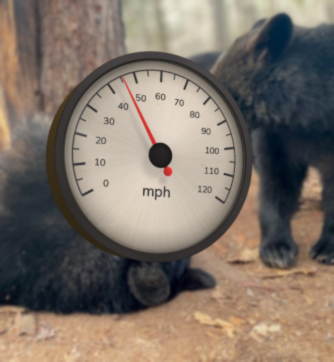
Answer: mph 45
